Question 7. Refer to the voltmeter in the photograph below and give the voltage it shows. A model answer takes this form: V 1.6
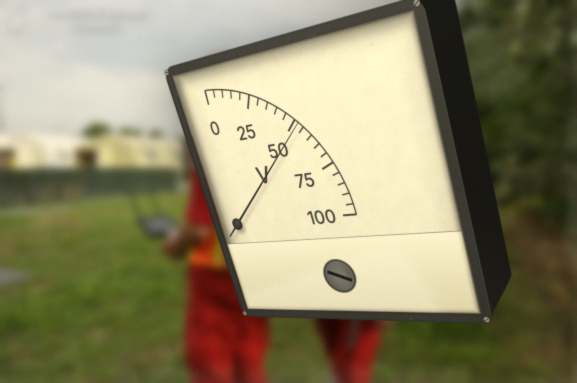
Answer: V 52.5
